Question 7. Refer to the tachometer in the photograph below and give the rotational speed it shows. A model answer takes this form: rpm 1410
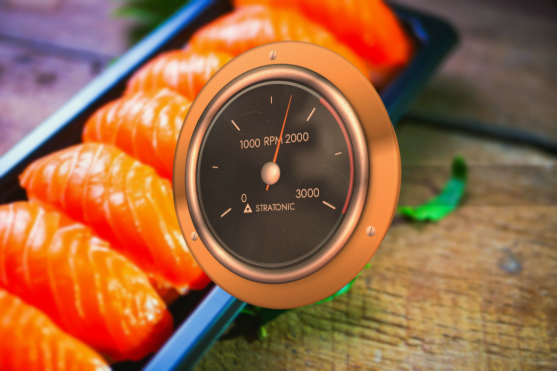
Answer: rpm 1750
